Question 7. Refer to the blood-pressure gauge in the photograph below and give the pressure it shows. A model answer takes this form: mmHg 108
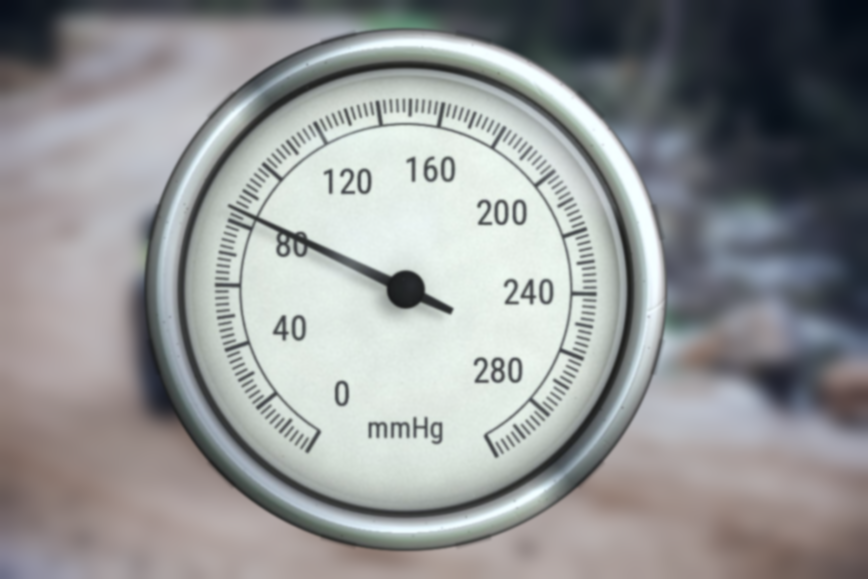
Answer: mmHg 84
